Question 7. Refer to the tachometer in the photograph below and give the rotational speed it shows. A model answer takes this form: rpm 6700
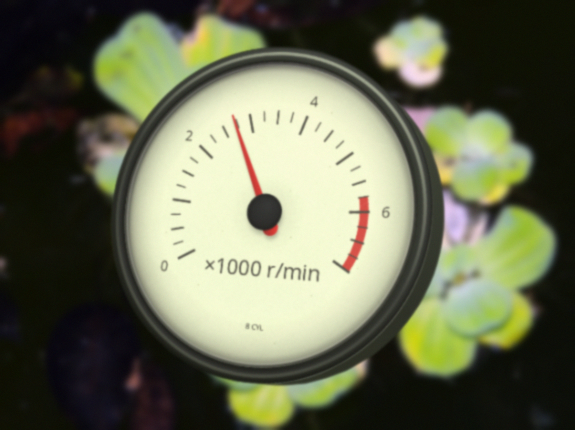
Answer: rpm 2750
